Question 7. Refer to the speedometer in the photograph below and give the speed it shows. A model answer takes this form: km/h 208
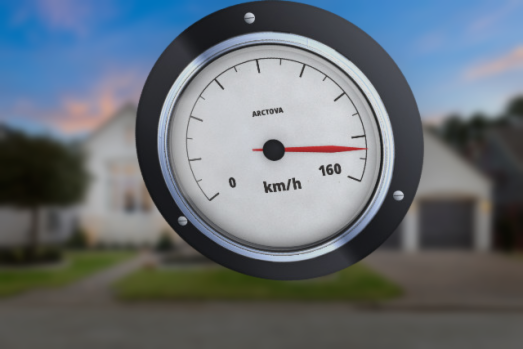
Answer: km/h 145
